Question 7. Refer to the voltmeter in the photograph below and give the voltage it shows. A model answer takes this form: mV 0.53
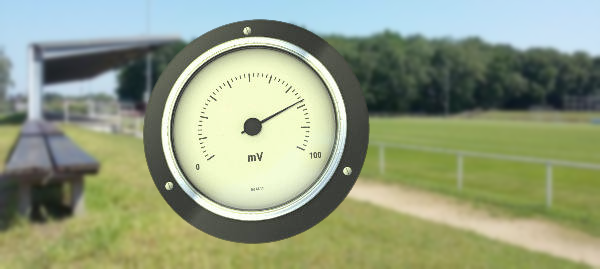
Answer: mV 78
